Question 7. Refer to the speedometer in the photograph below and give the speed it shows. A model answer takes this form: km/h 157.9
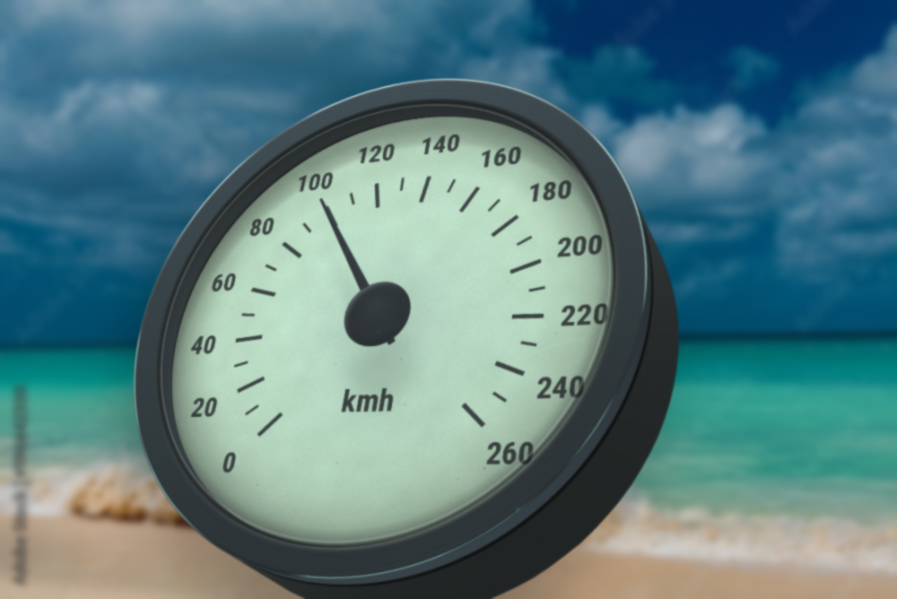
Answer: km/h 100
